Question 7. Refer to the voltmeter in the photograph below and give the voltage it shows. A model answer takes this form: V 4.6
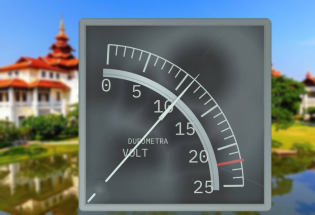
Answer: V 11
